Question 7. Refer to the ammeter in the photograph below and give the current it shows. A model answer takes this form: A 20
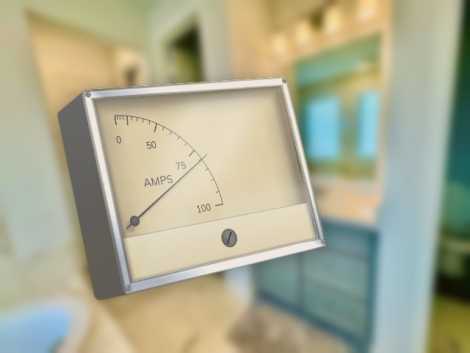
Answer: A 80
